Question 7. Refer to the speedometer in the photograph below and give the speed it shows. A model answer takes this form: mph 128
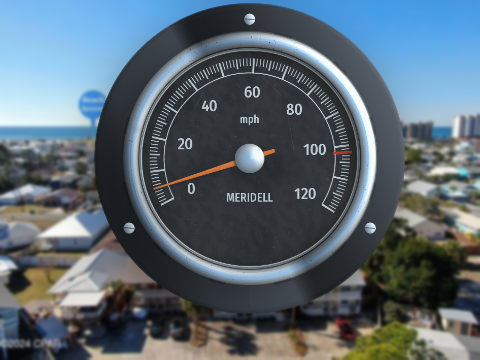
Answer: mph 5
